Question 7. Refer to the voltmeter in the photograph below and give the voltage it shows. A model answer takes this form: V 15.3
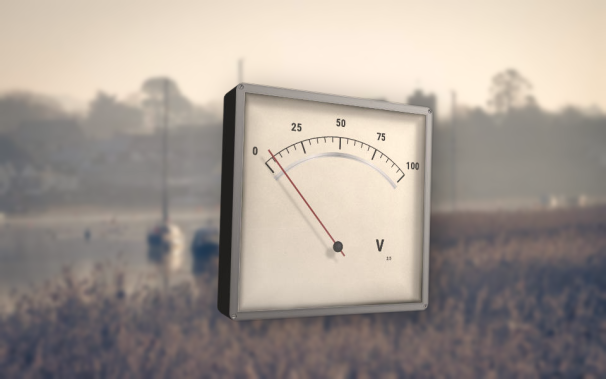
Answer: V 5
